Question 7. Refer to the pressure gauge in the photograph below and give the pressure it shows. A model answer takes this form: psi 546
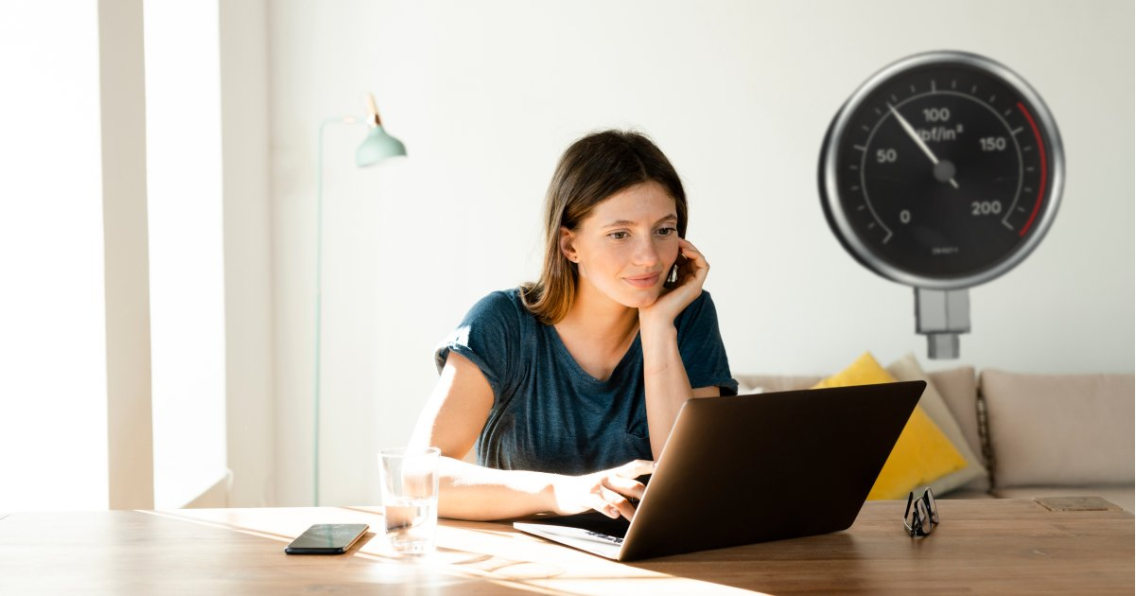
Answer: psi 75
